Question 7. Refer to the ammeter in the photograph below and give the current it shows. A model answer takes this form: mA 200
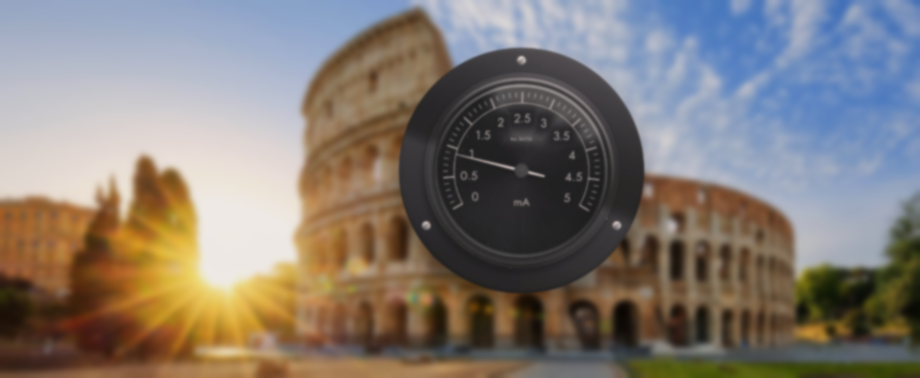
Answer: mA 0.9
